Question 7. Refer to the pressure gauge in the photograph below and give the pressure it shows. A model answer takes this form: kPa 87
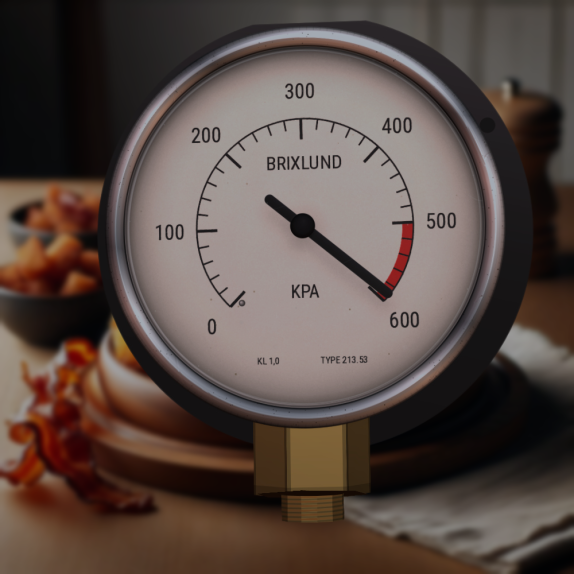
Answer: kPa 590
